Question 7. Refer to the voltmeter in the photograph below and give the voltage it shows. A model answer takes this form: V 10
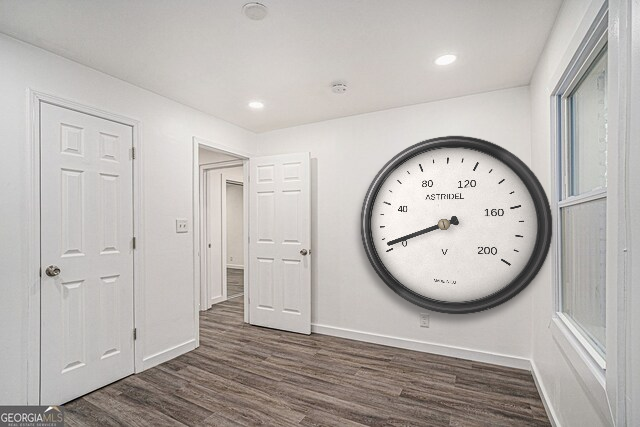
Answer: V 5
